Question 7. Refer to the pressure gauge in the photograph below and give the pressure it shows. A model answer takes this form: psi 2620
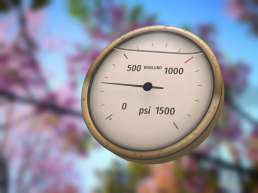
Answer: psi 250
